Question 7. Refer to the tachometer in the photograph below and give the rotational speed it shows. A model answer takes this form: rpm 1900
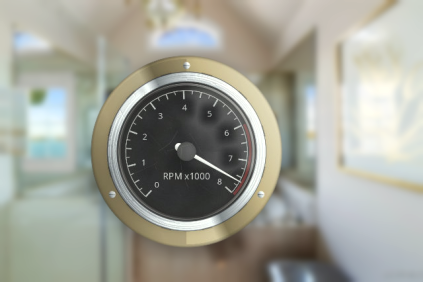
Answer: rpm 7625
